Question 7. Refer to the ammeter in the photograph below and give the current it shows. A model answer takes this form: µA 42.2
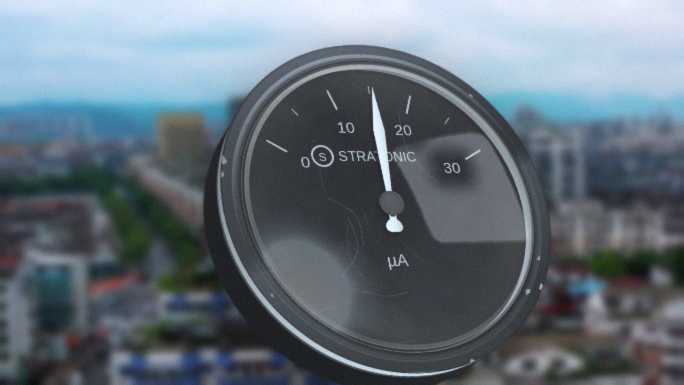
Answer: µA 15
